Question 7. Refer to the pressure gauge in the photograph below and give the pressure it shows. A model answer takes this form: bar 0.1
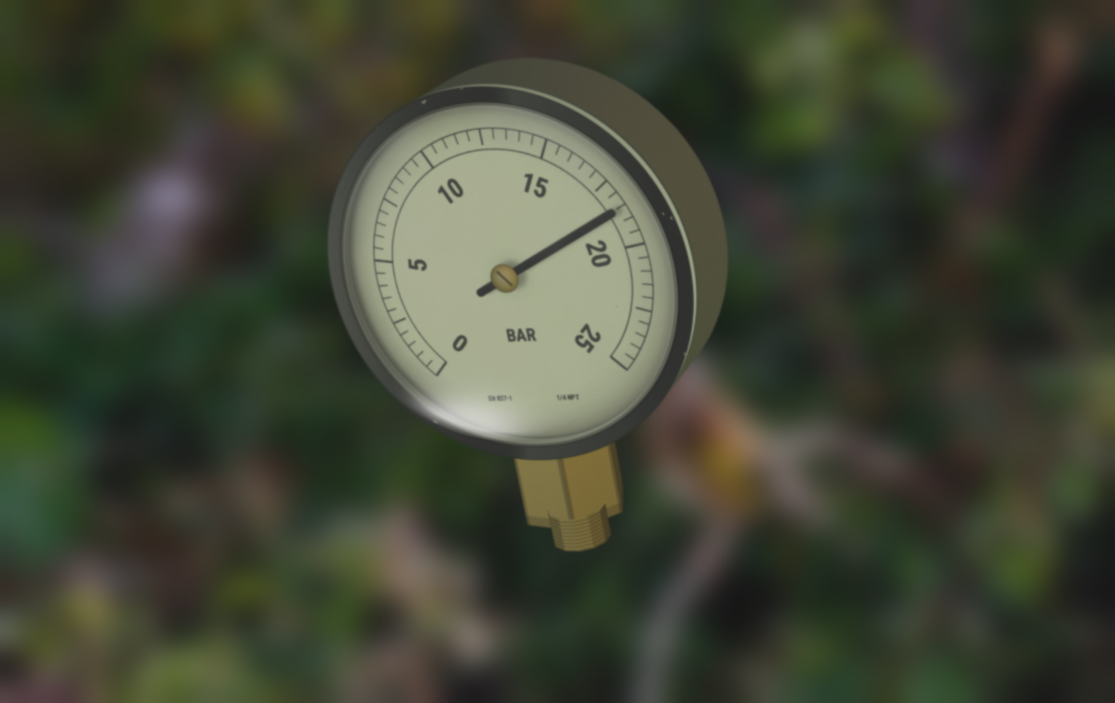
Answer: bar 18.5
